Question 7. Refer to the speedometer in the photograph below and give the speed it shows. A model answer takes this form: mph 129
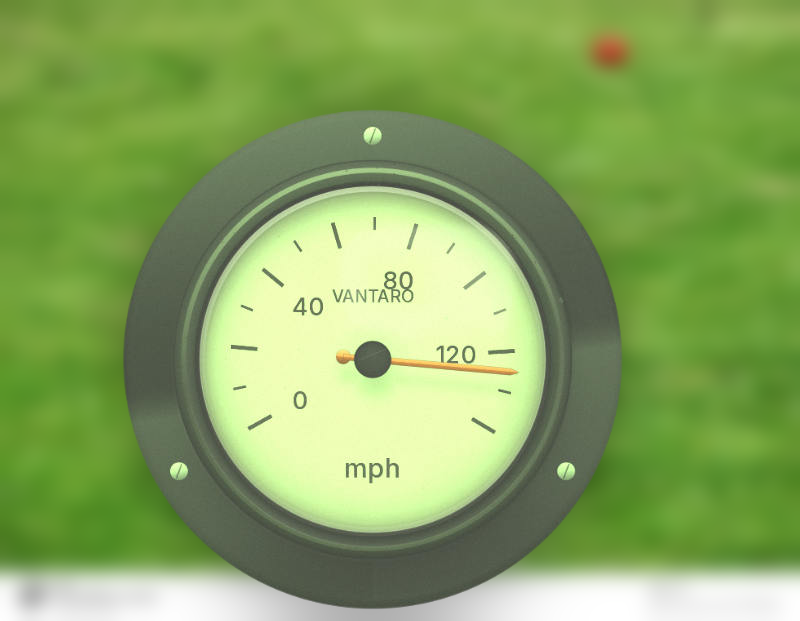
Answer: mph 125
